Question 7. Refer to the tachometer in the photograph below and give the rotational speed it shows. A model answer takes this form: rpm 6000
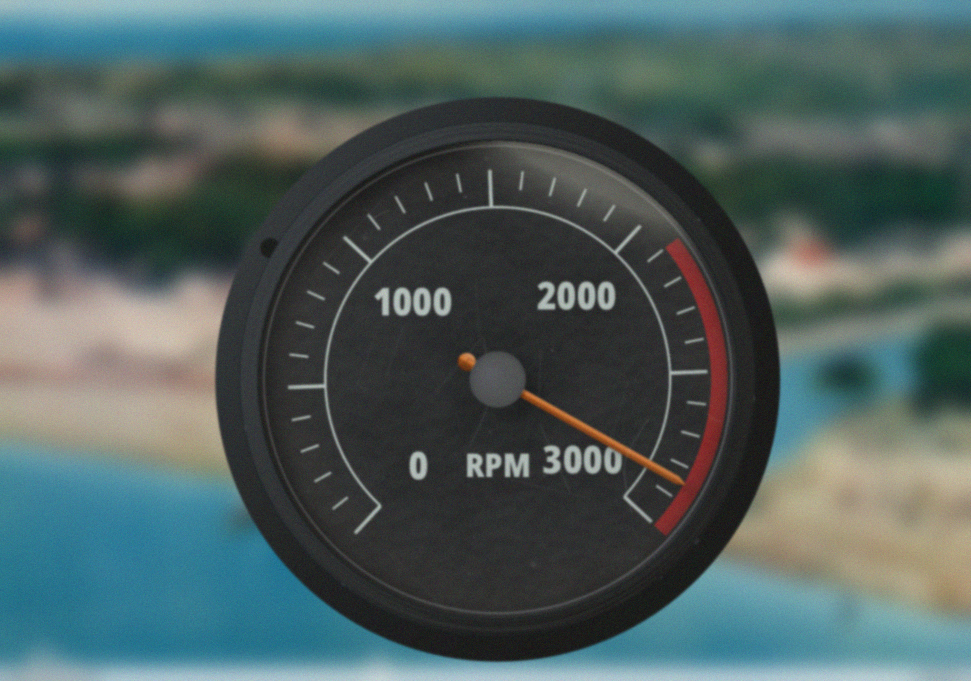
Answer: rpm 2850
